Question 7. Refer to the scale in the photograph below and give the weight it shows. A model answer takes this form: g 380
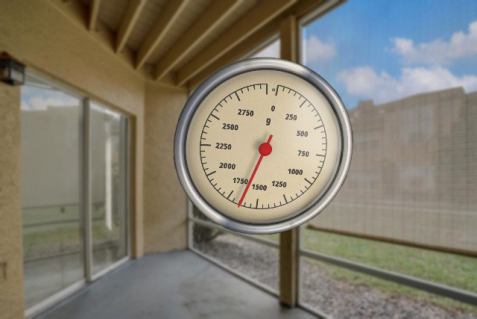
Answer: g 1650
